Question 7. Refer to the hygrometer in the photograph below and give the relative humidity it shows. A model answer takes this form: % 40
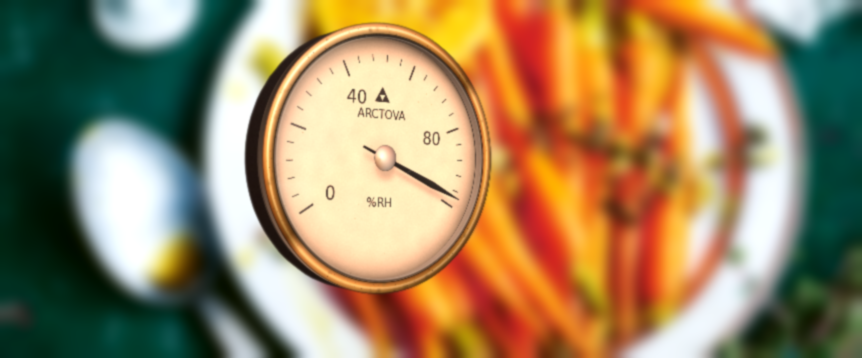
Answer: % 98
